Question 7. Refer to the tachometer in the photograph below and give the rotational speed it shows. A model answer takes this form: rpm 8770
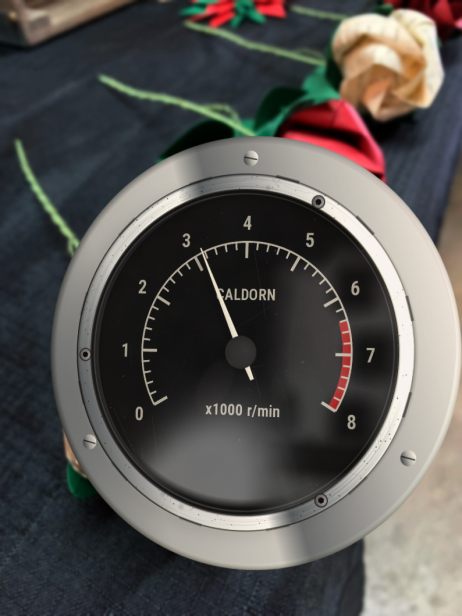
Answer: rpm 3200
